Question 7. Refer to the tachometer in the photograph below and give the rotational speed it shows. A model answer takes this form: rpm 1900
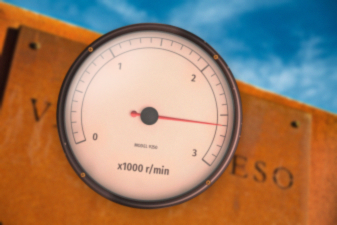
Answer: rpm 2600
